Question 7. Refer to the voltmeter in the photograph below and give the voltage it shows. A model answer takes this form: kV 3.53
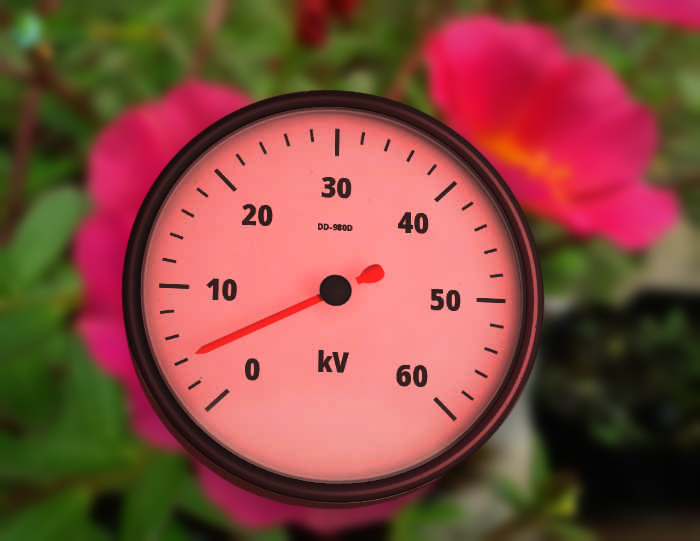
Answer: kV 4
